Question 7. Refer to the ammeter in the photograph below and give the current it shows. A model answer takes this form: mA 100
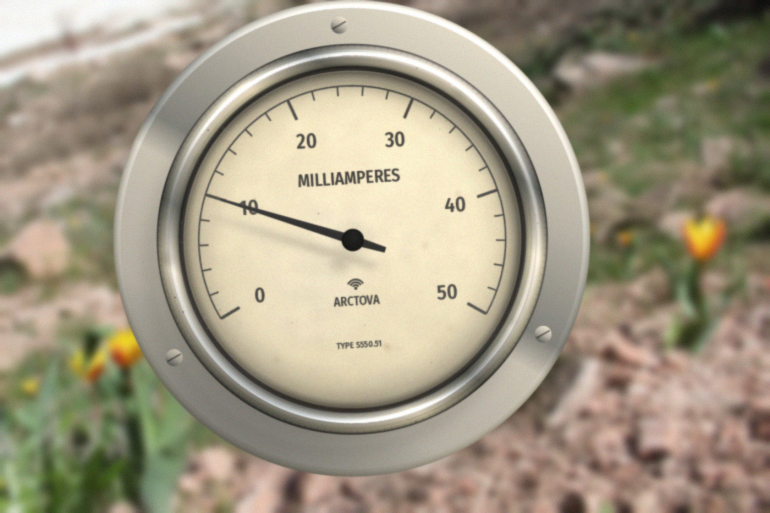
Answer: mA 10
